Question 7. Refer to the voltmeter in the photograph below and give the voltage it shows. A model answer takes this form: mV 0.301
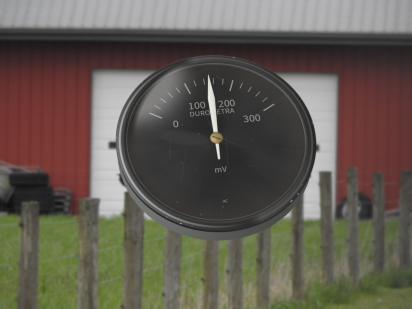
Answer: mV 150
